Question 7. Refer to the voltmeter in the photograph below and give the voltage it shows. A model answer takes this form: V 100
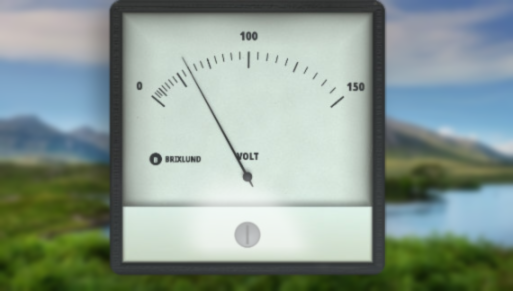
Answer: V 60
